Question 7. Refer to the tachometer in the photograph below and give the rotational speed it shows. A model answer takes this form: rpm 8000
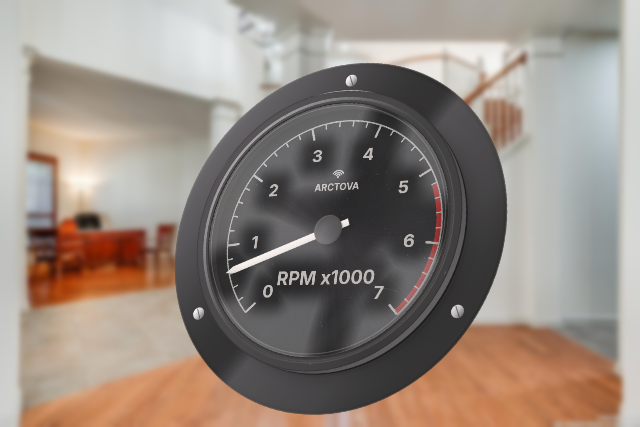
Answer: rpm 600
